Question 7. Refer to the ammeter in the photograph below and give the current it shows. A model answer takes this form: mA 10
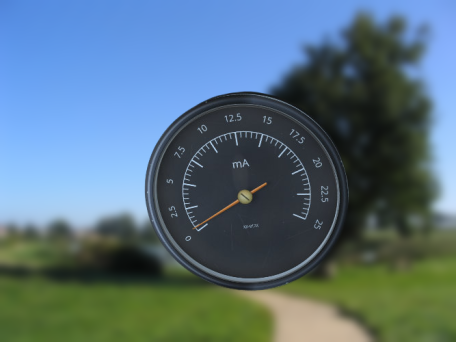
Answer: mA 0.5
